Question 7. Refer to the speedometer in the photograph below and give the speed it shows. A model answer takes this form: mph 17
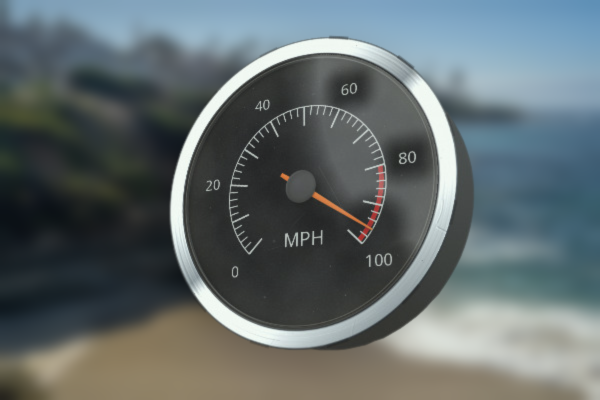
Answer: mph 96
